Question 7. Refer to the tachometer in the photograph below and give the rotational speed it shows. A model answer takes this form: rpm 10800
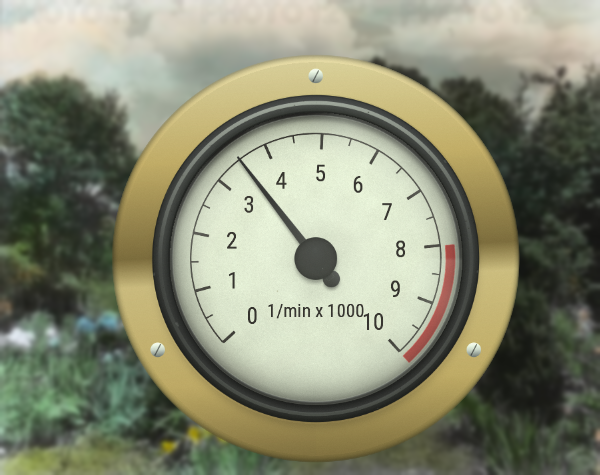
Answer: rpm 3500
